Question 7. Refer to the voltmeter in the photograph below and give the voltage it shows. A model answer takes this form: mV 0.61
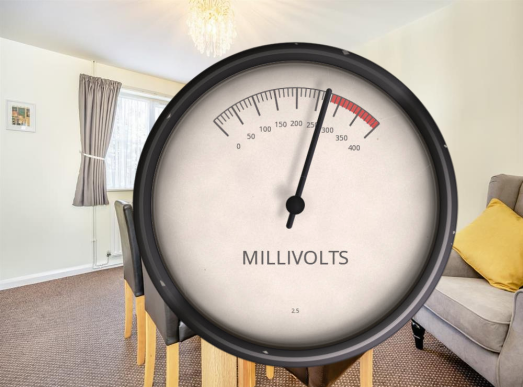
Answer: mV 270
